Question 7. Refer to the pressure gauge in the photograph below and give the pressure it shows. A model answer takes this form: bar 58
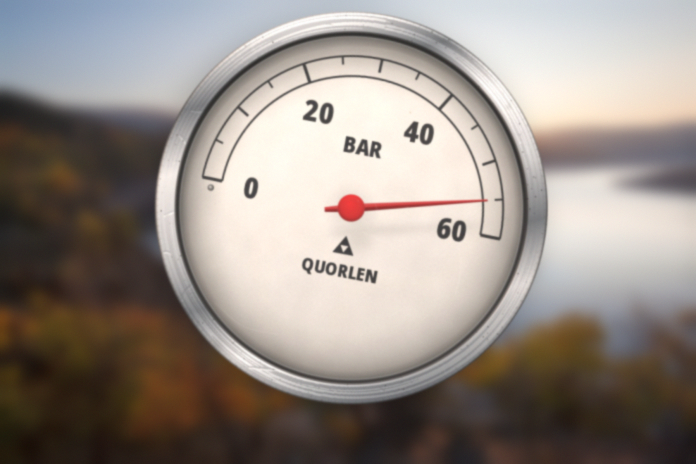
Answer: bar 55
